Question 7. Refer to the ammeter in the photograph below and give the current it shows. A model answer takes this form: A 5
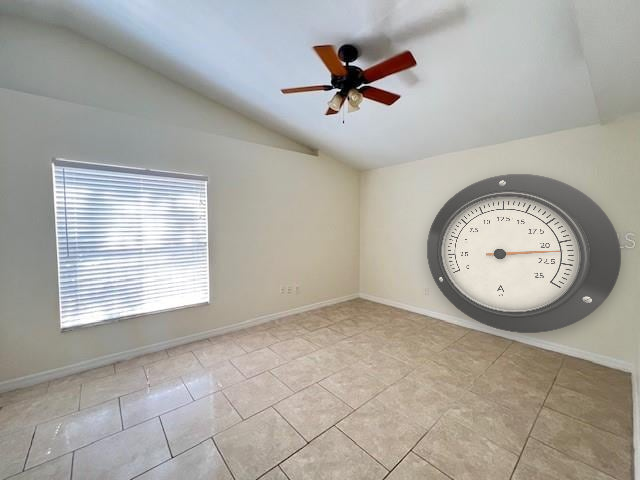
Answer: A 21
